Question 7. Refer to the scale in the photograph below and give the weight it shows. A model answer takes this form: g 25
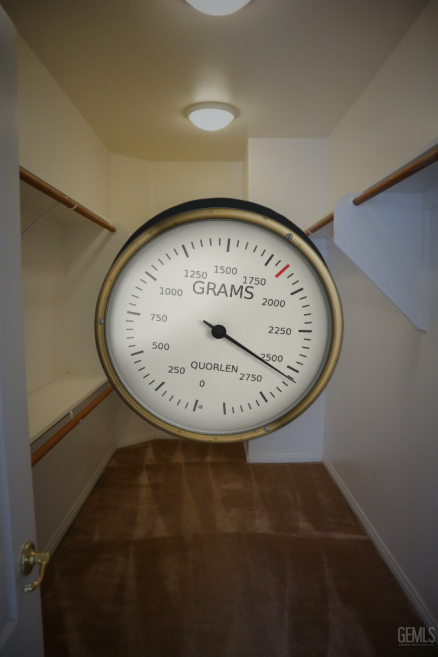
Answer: g 2550
